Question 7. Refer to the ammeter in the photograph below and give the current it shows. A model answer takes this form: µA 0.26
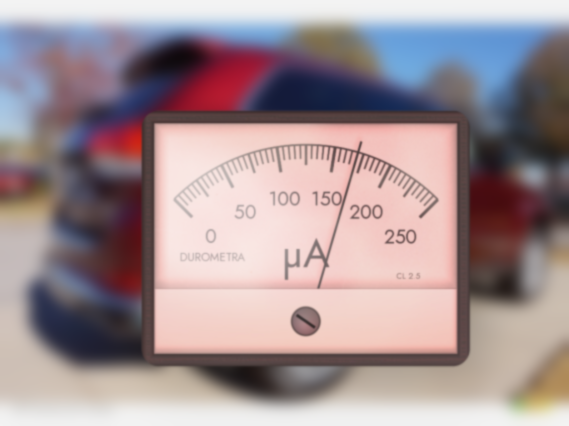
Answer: µA 170
